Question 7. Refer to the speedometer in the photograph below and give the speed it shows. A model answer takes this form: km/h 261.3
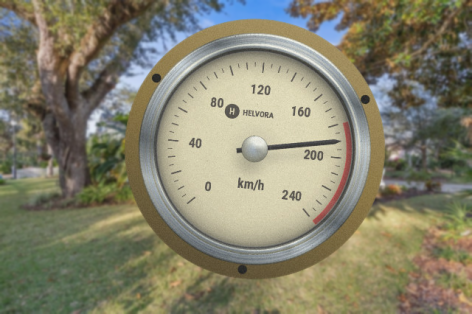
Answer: km/h 190
